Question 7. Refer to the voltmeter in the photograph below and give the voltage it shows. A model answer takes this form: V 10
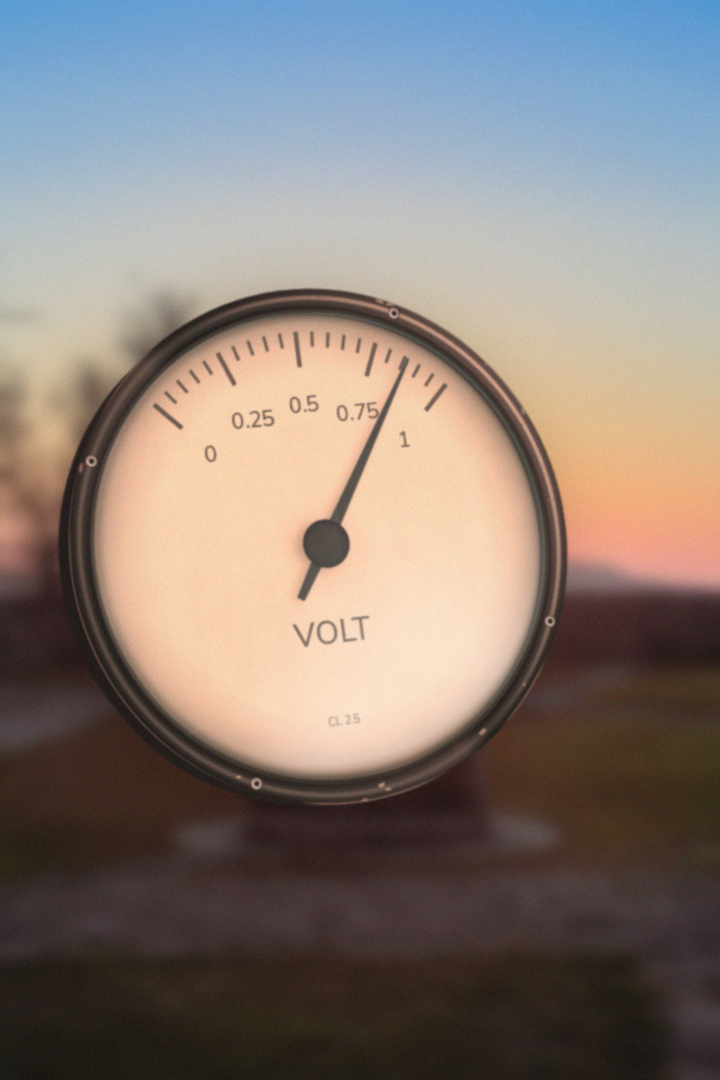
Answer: V 0.85
